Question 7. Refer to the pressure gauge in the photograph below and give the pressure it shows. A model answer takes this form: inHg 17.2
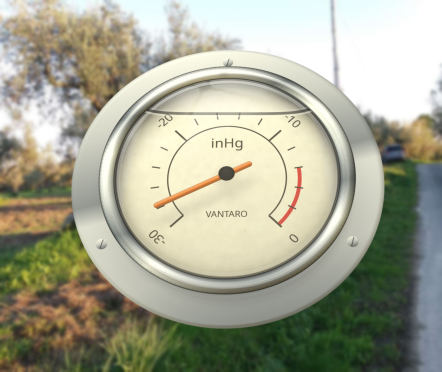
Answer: inHg -28
